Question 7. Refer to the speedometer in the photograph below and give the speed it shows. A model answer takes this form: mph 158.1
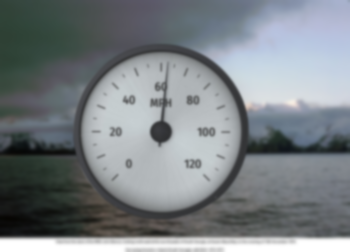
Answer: mph 62.5
